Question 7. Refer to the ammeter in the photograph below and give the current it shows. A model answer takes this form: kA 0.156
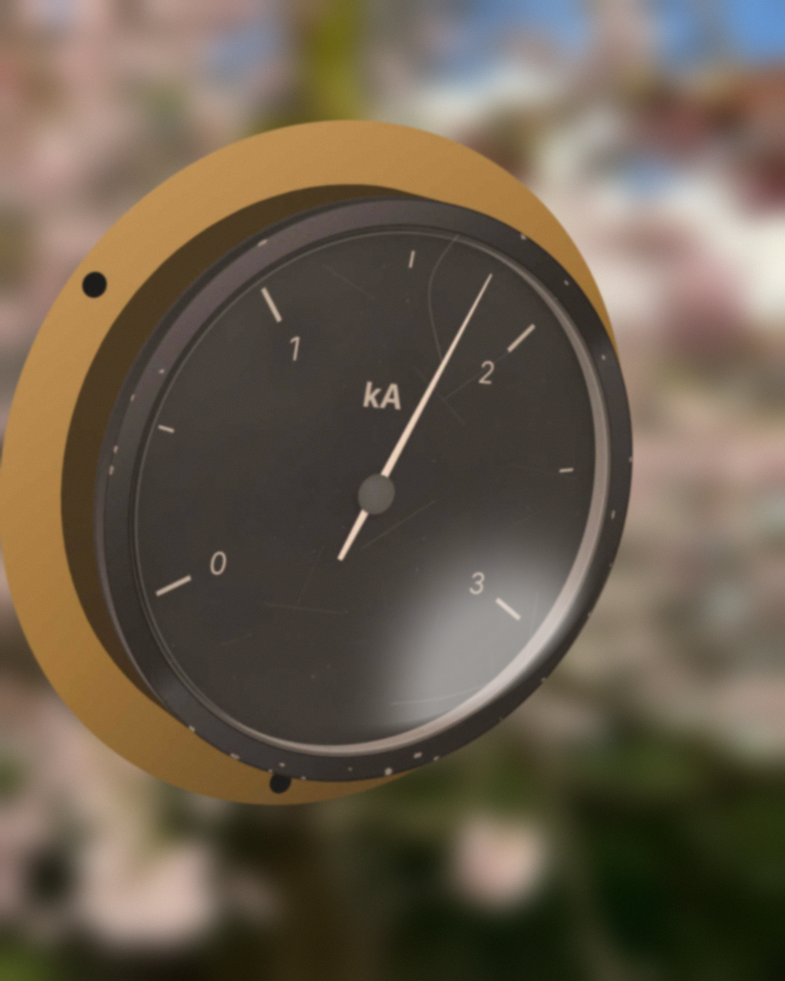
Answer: kA 1.75
